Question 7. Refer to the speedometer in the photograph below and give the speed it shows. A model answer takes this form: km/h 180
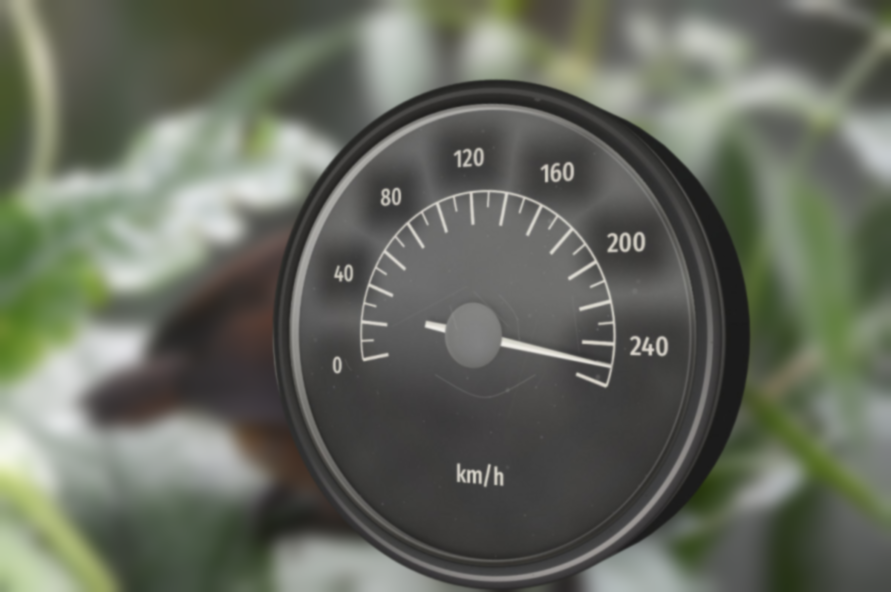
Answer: km/h 250
